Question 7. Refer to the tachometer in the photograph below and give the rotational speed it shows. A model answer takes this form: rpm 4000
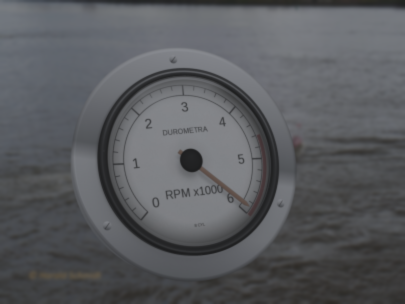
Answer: rpm 5900
